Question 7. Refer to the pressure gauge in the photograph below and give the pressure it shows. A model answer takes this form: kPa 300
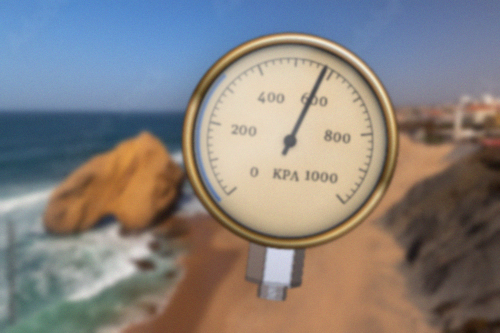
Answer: kPa 580
